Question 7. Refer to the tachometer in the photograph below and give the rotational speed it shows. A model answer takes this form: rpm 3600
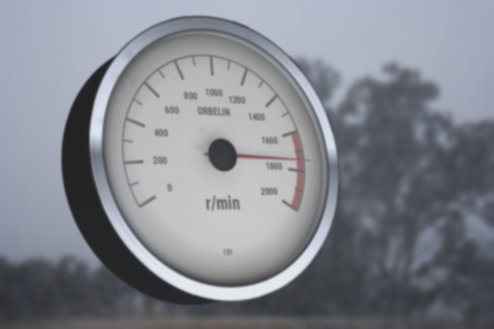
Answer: rpm 1750
